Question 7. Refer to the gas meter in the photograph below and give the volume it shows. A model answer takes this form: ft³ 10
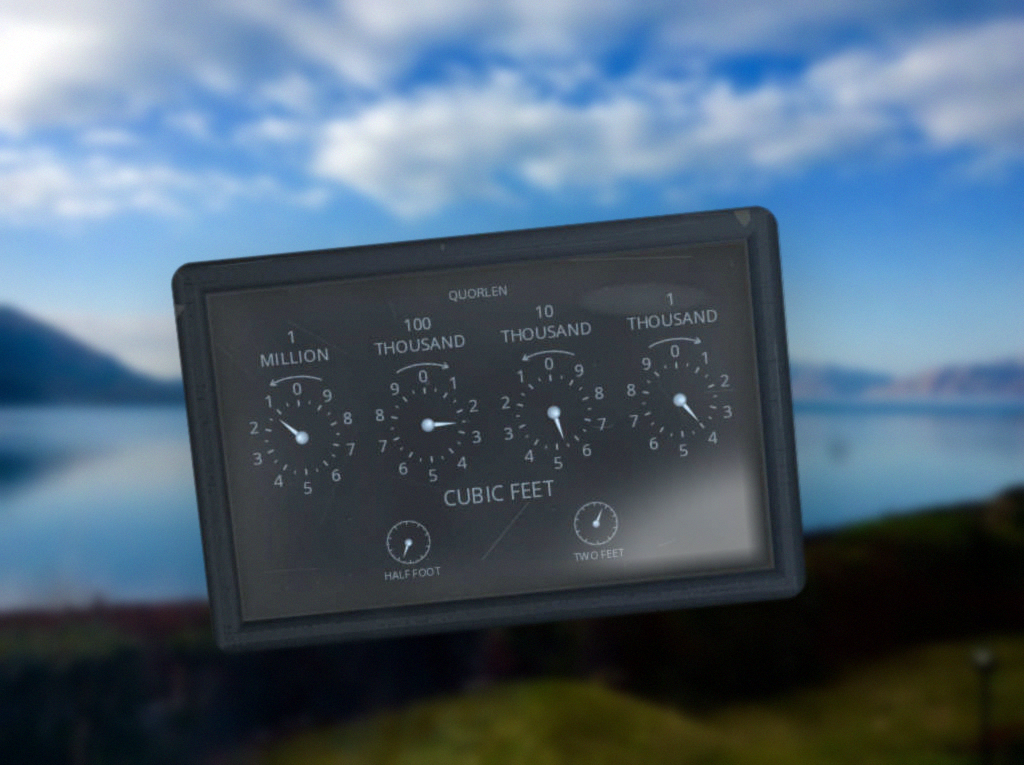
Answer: ft³ 125400
